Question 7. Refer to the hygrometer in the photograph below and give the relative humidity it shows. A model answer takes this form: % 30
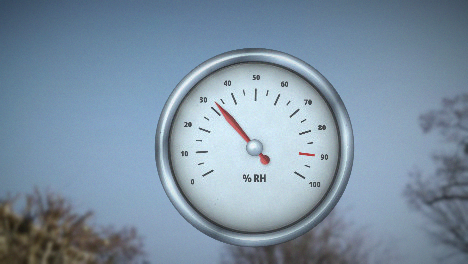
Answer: % 32.5
